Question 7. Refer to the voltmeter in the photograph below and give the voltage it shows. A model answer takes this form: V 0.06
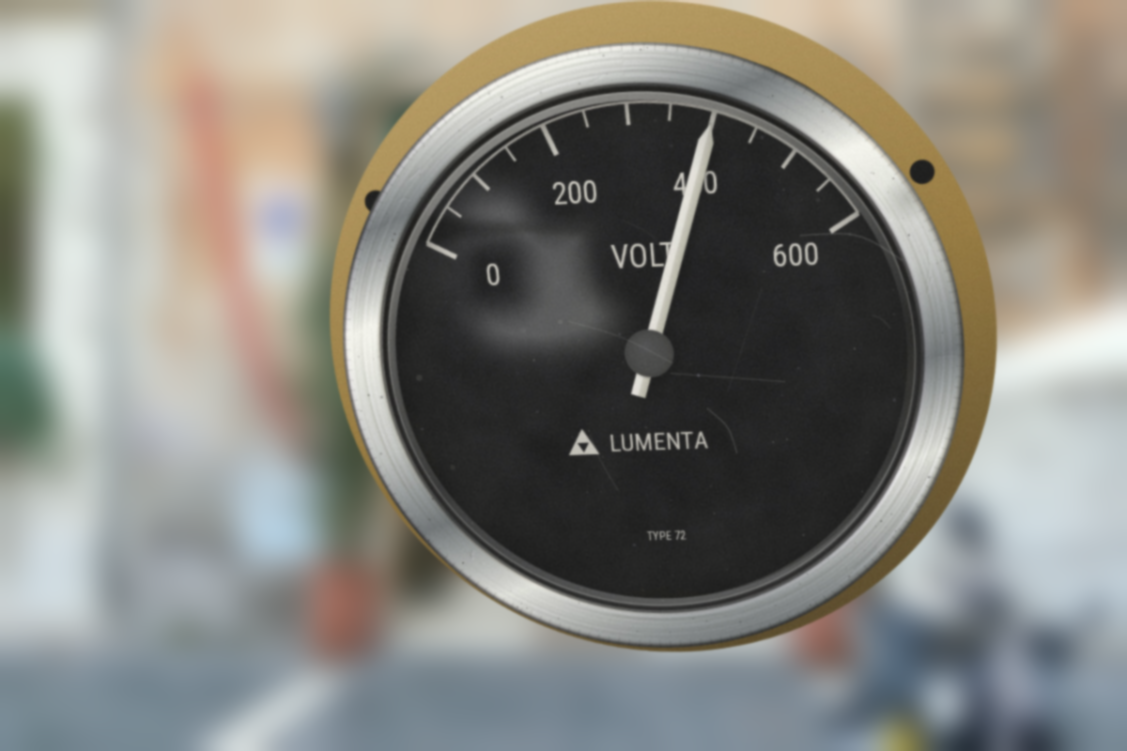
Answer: V 400
